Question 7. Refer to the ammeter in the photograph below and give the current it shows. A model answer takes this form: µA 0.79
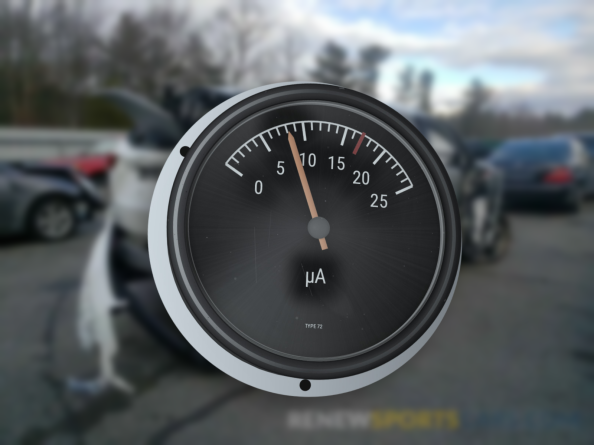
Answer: µA 8
